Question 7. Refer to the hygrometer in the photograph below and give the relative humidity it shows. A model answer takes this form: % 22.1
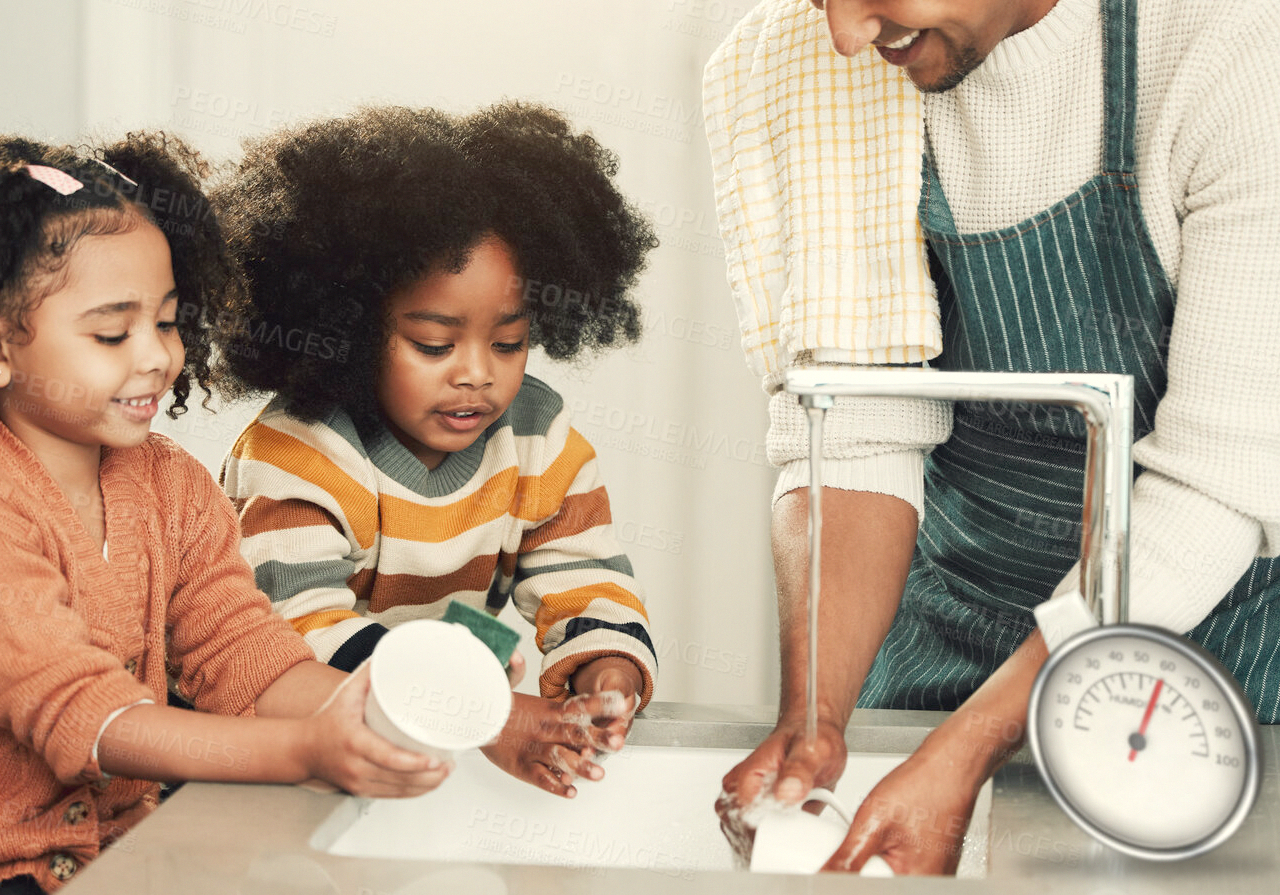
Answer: % 60
